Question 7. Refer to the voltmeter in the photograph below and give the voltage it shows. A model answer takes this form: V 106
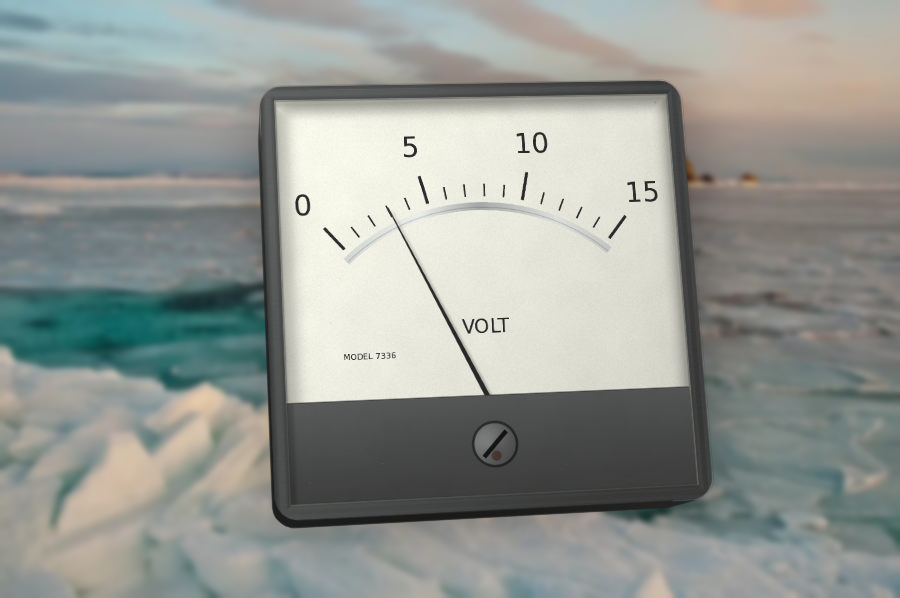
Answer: V 3
